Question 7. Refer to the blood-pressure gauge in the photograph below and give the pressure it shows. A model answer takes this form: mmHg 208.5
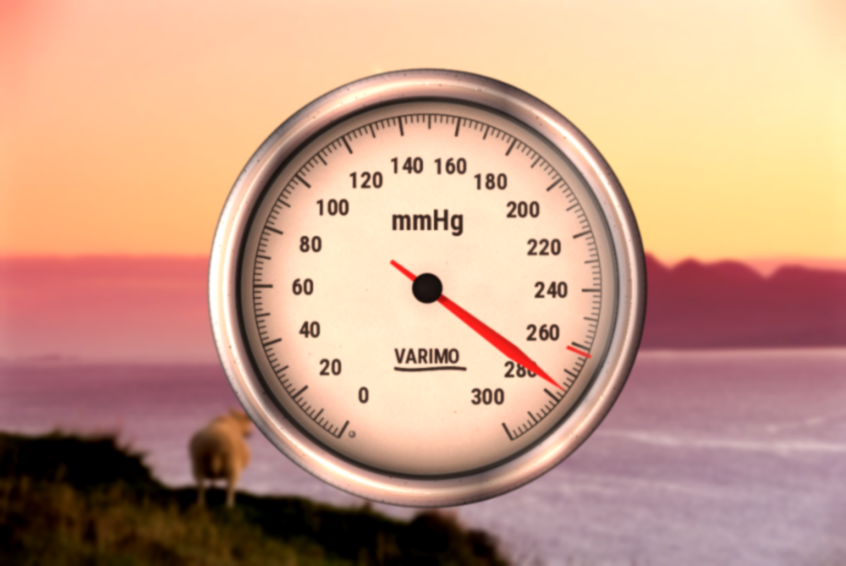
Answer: mmHg 276
